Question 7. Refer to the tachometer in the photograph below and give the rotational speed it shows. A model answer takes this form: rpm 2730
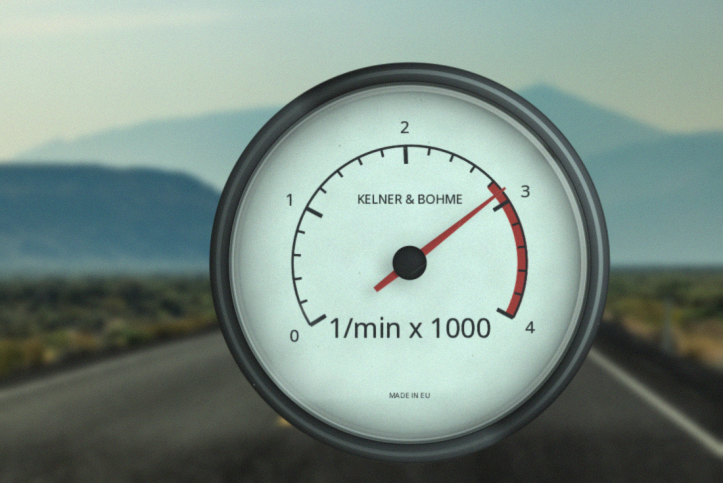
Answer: rpm 2900
